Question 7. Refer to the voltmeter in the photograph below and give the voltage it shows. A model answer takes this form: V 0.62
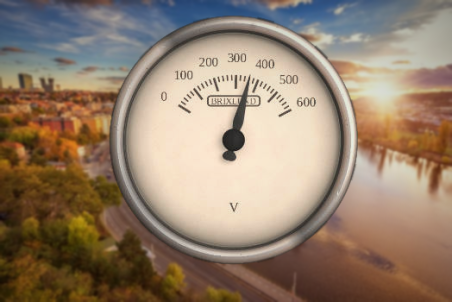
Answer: V 360
